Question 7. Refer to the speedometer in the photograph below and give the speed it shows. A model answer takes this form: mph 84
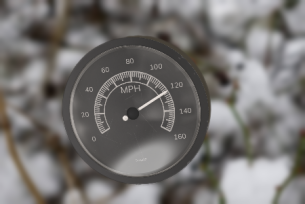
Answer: mph 120
